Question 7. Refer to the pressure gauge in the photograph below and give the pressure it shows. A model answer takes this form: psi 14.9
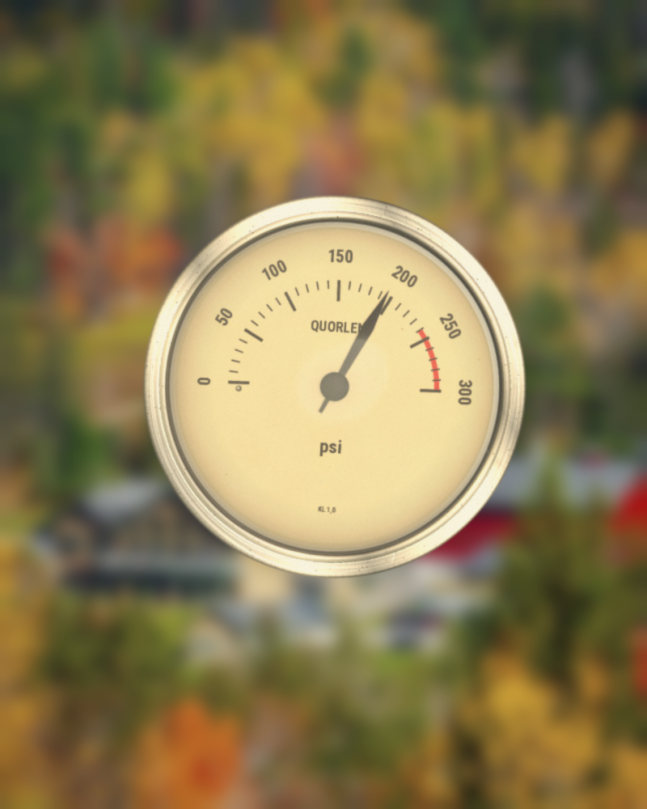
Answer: psi 195
